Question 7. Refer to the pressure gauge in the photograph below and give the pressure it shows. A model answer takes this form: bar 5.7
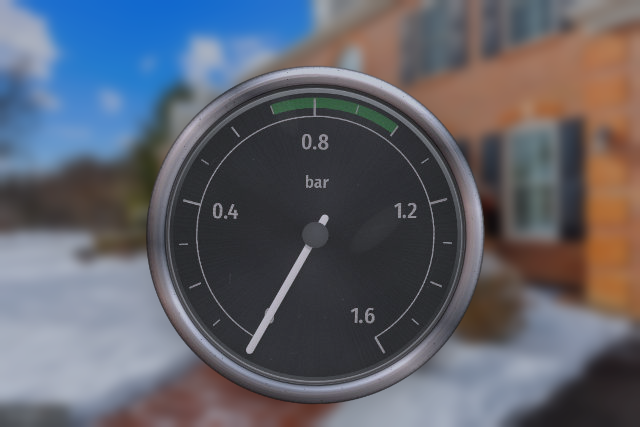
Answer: bar 0
